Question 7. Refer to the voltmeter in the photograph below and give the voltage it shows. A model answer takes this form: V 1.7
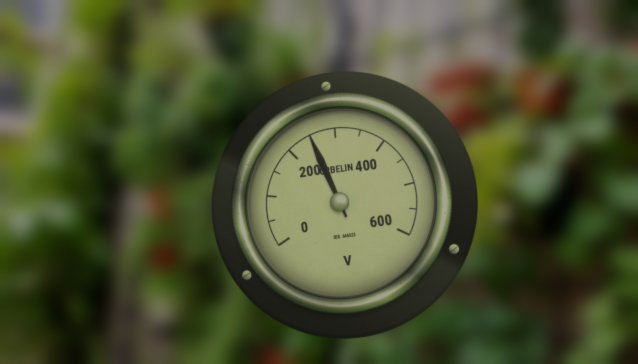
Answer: V 250
